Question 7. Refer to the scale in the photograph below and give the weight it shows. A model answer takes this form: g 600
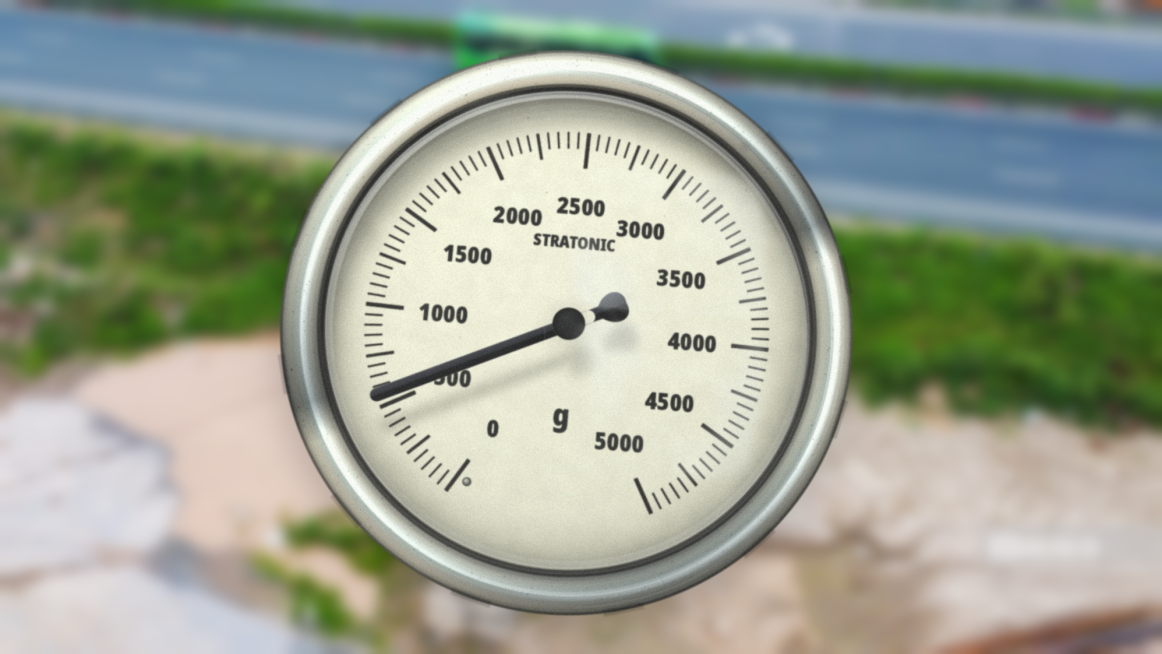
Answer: g 550
